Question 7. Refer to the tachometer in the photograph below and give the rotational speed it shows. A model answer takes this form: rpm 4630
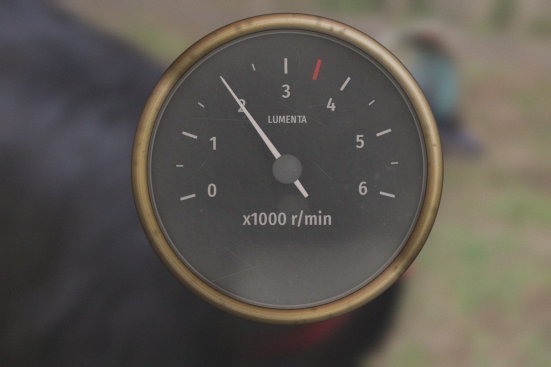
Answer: rpm 2000
